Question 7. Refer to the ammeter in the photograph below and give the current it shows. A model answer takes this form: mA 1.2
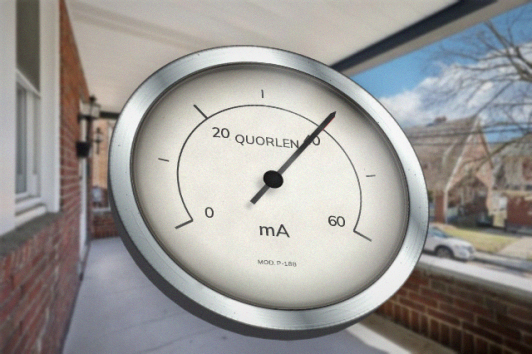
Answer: mA 40
